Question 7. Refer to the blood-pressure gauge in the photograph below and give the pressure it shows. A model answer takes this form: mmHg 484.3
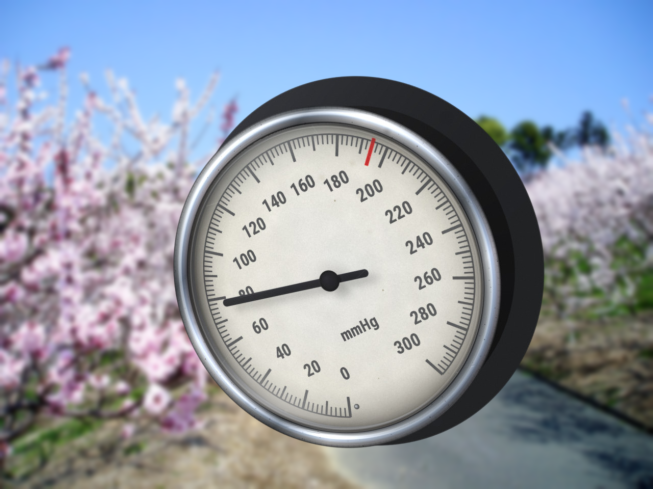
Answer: mmHg 78
